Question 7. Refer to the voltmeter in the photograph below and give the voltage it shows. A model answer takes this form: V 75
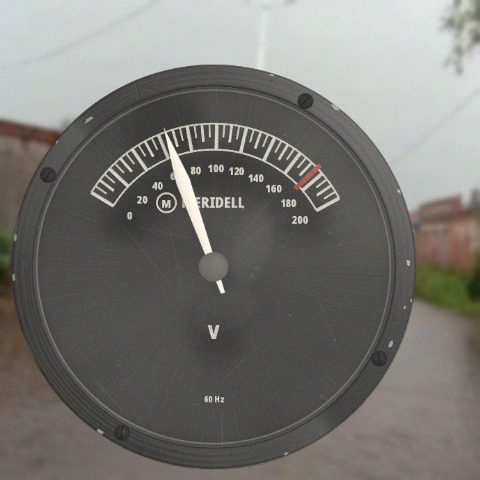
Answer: V 65
